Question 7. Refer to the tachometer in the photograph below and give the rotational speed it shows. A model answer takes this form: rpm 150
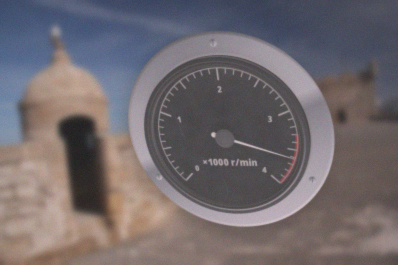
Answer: rpm 3600
